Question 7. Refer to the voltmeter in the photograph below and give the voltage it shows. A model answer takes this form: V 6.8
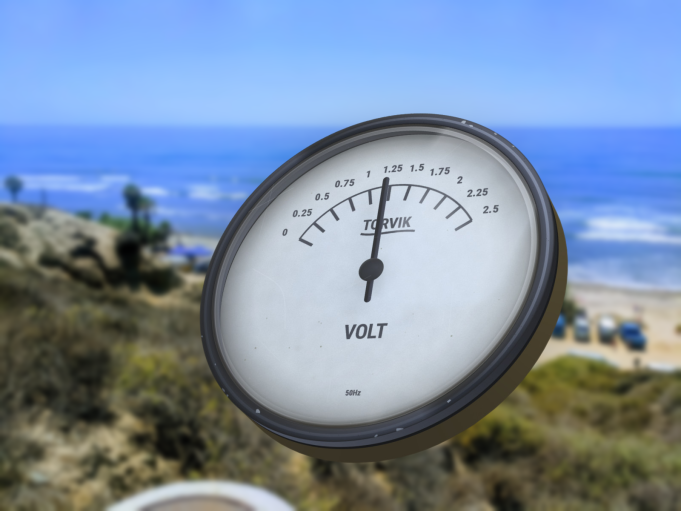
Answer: V 1.25
